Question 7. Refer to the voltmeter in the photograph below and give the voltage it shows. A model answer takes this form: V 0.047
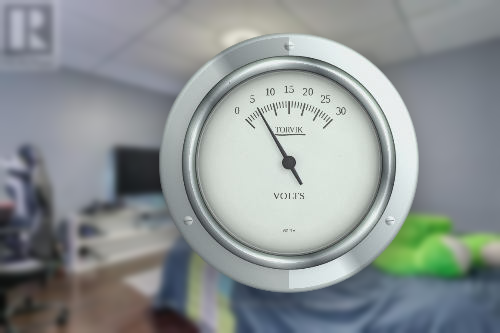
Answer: V 5
